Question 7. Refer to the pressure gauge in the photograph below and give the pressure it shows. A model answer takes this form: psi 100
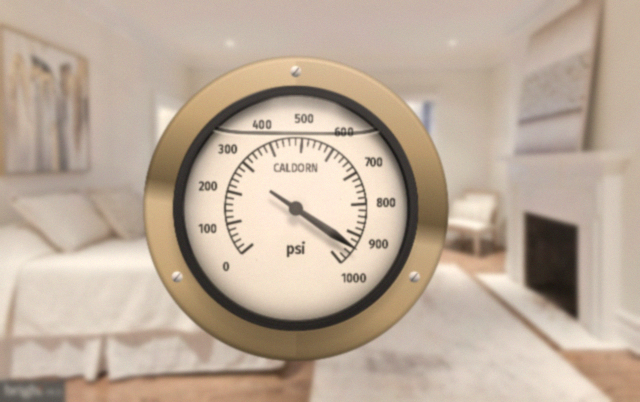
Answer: psi 940
